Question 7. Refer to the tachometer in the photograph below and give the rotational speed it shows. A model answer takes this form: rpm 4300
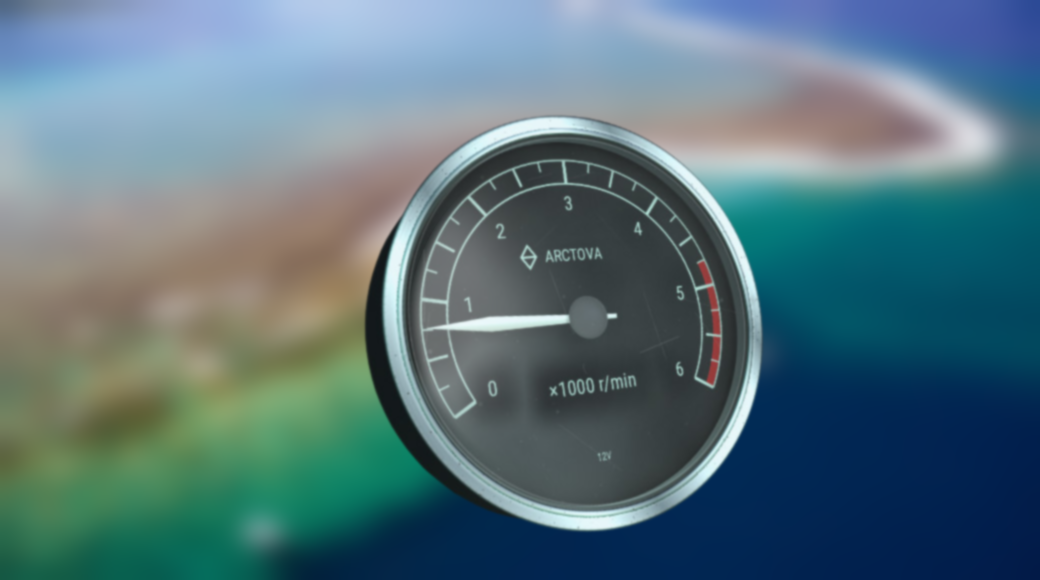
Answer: rpm 750
